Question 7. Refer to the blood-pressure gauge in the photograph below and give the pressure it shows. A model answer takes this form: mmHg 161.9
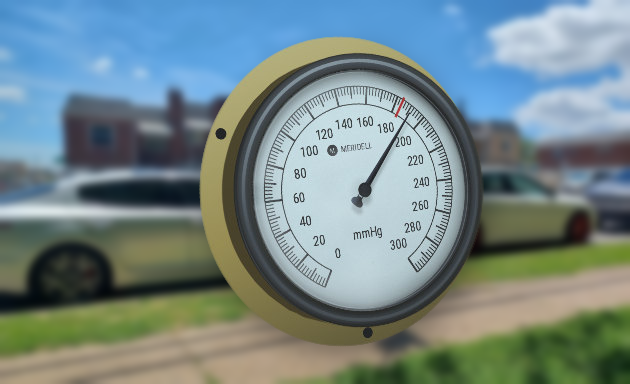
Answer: mmHg 190
